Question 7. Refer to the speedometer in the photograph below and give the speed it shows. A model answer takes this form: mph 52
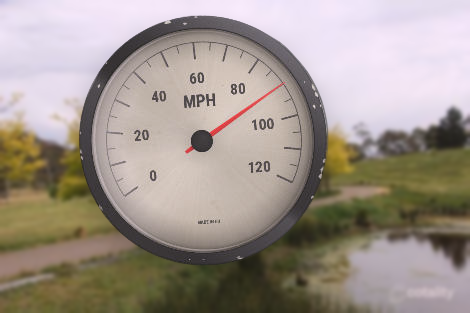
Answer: mph 90
